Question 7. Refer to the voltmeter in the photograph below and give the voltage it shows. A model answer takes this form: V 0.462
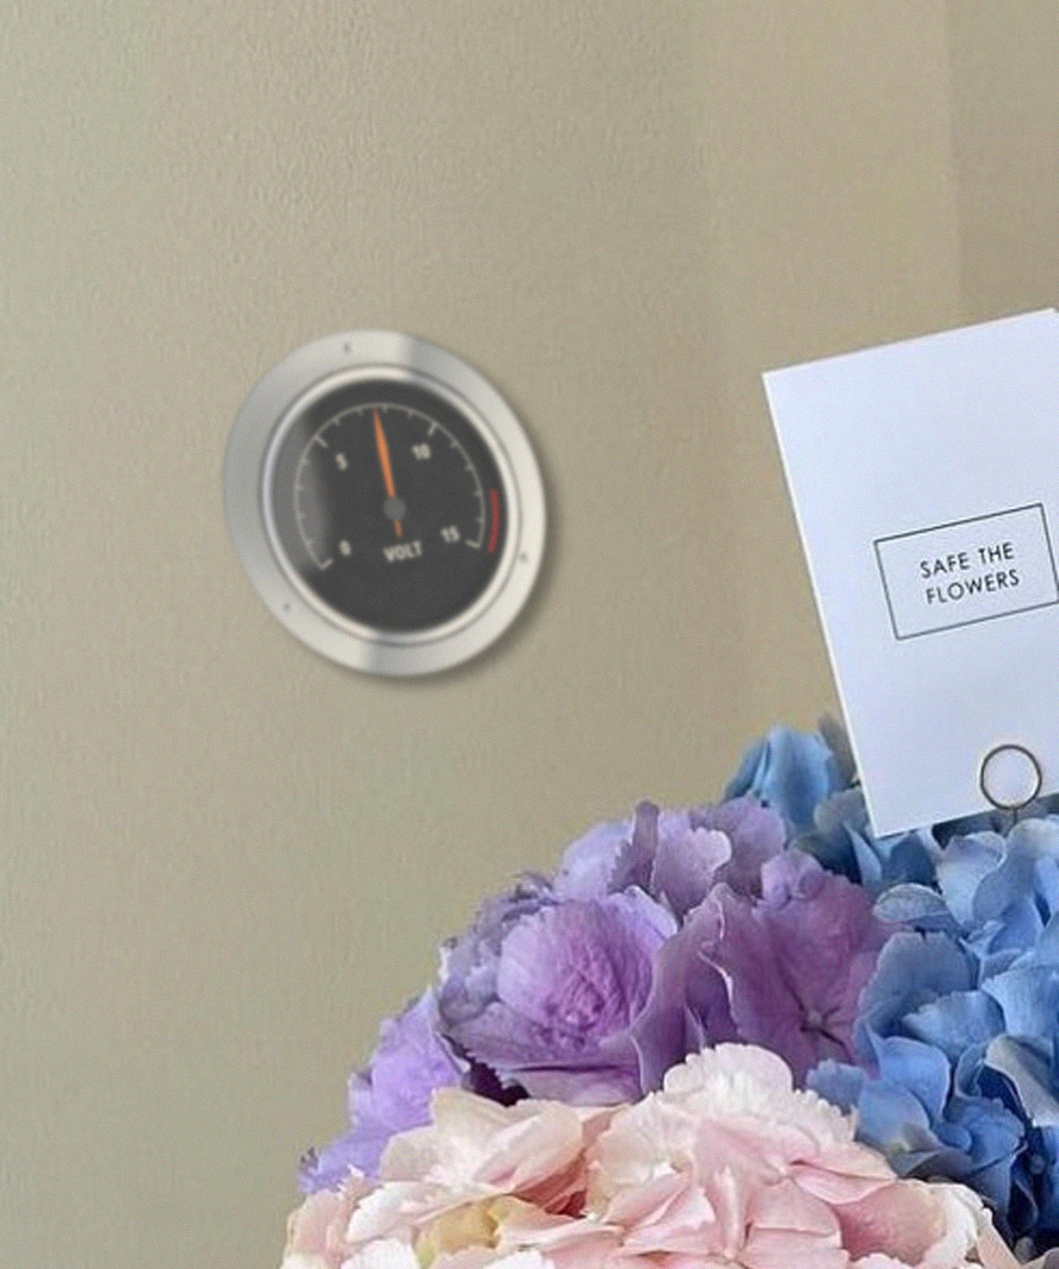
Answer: V 7.5
